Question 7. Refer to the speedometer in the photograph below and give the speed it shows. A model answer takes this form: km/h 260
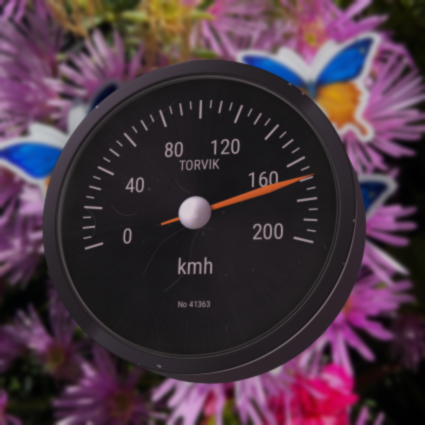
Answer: km/h 170
